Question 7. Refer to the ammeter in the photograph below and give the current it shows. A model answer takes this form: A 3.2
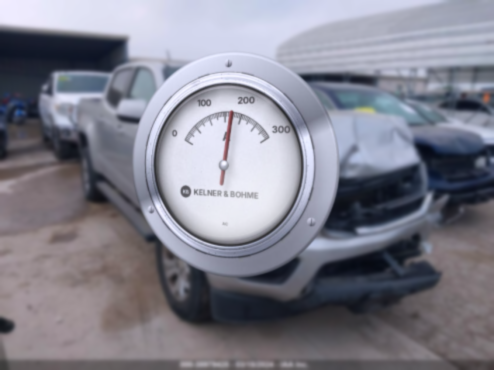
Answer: A 175
